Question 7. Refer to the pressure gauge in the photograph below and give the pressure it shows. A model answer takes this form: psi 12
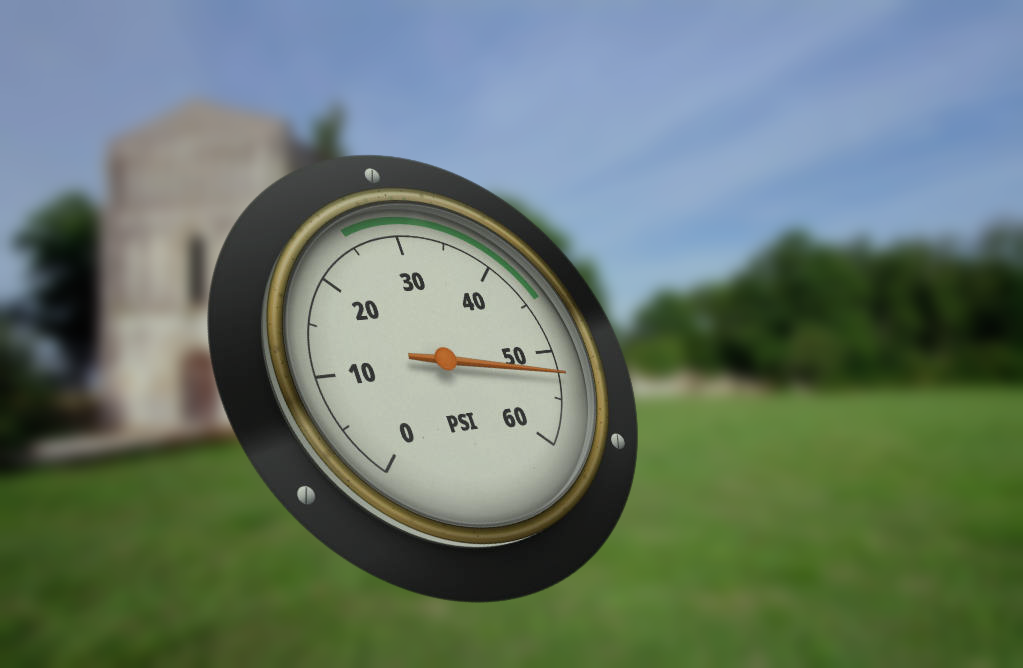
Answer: psi 52.5
